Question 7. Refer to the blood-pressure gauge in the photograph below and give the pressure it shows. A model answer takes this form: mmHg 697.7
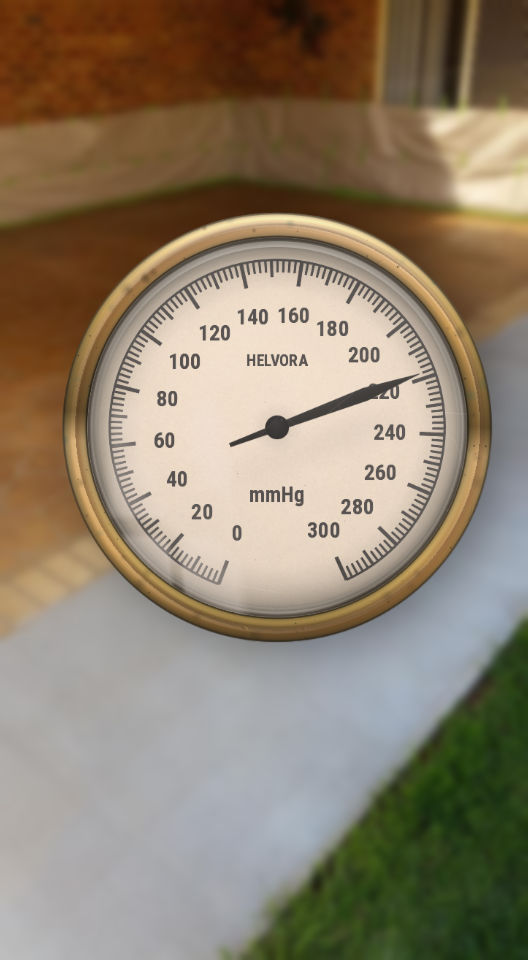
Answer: mmHg 218
